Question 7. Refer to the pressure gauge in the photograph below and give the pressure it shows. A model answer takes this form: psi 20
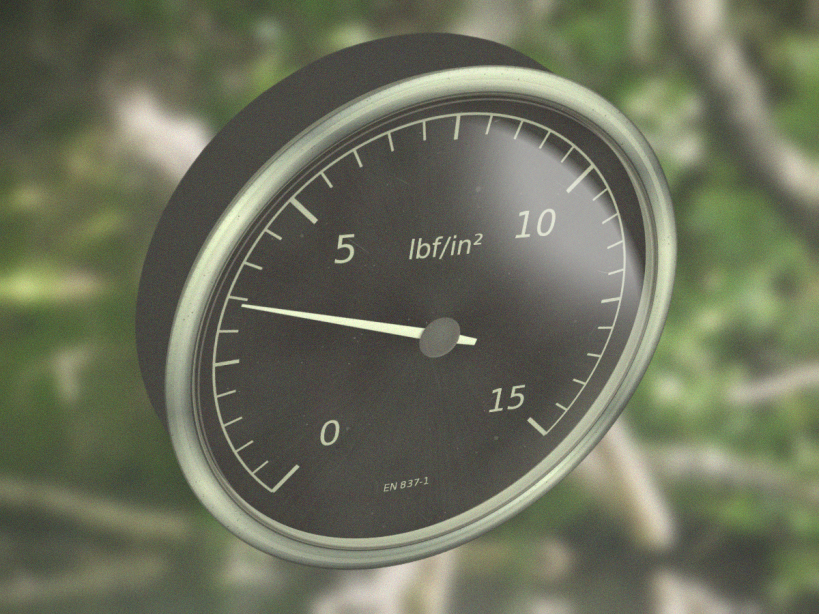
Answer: psi 3.5
